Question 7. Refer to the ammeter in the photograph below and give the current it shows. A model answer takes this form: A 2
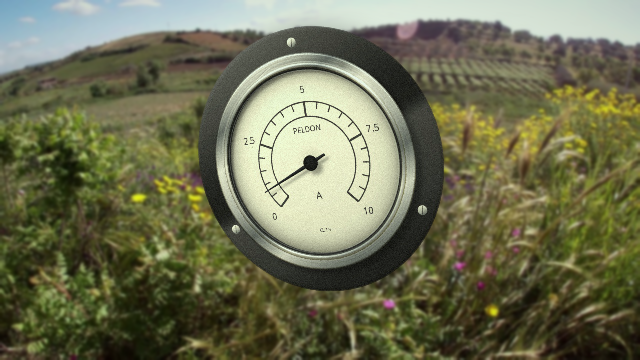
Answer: A 0.75
